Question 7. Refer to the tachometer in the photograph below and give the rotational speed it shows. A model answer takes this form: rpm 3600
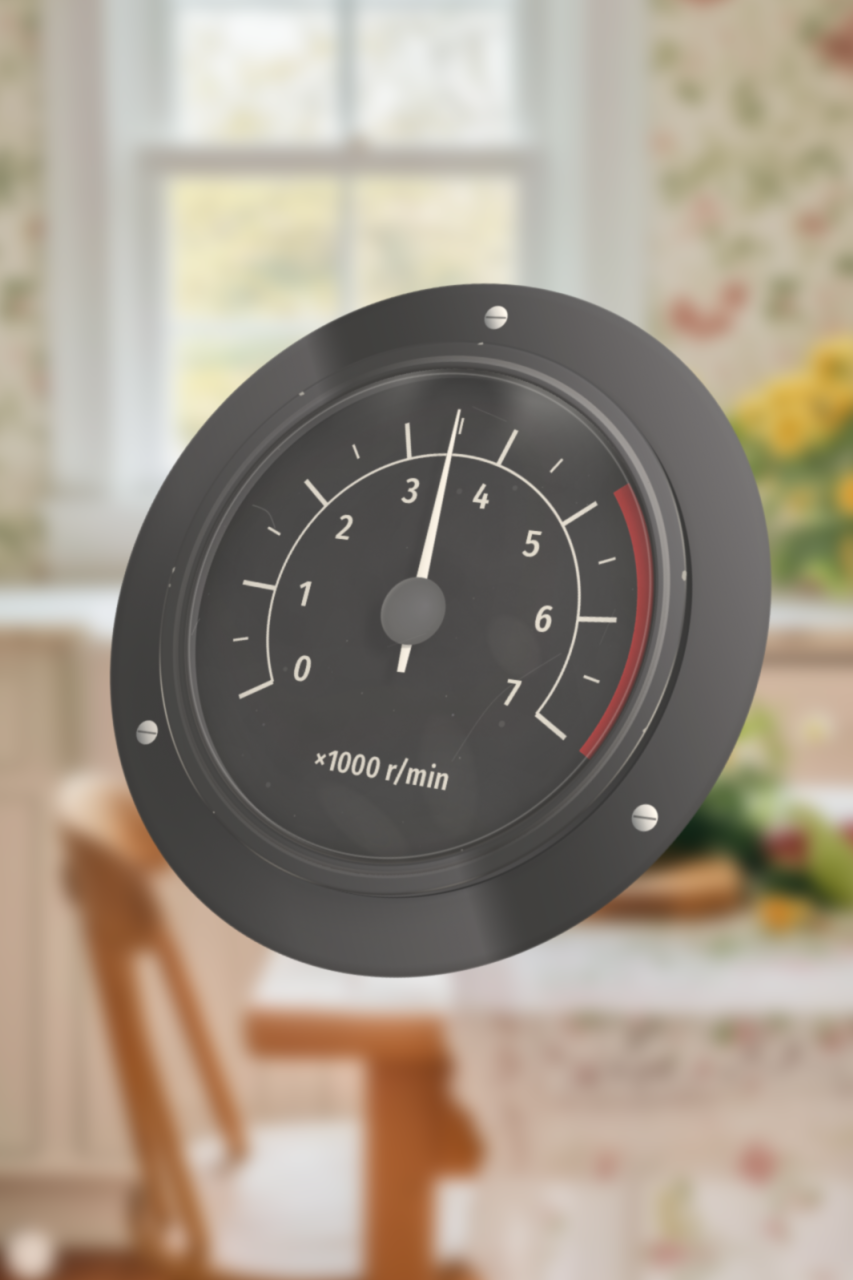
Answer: rpm 3500
